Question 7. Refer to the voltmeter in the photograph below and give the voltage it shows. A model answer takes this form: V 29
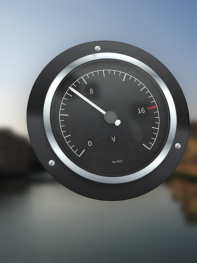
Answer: V 6.5
